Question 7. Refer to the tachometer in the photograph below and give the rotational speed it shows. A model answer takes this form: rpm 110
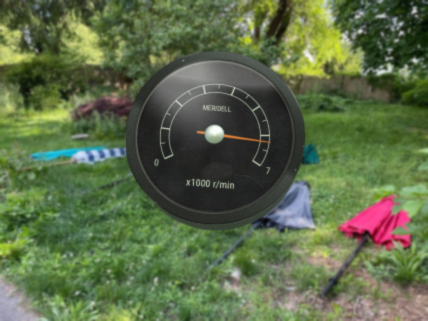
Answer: rpm 6250
